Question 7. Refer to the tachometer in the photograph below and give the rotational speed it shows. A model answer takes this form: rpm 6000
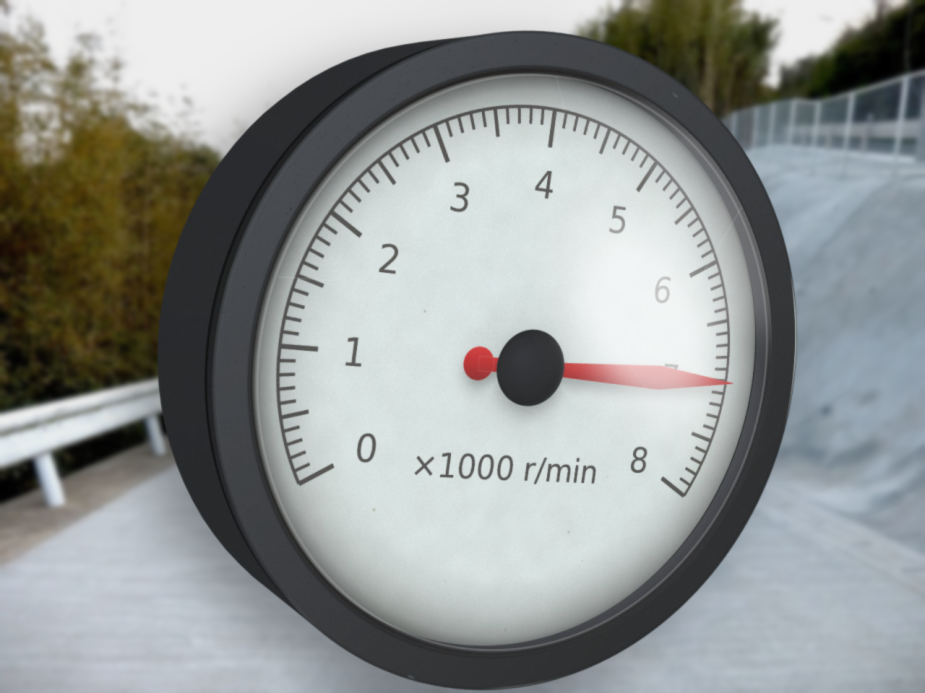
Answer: rpm 7000
